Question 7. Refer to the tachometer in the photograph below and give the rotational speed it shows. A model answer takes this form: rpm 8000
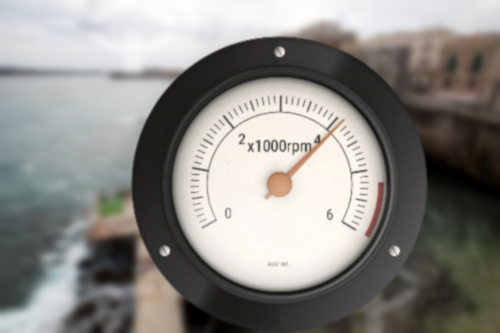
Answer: rpm 4100
